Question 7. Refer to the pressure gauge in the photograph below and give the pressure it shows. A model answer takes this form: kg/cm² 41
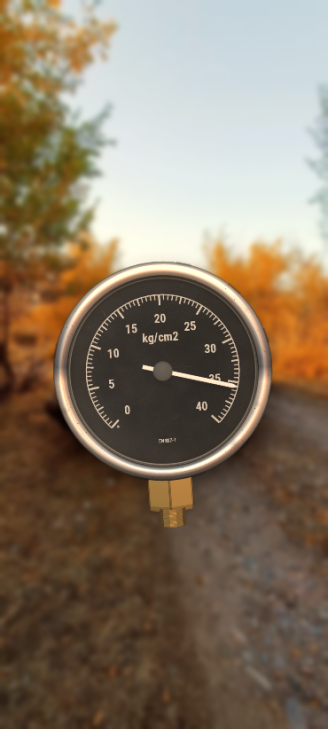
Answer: kg/cm² 35.5
